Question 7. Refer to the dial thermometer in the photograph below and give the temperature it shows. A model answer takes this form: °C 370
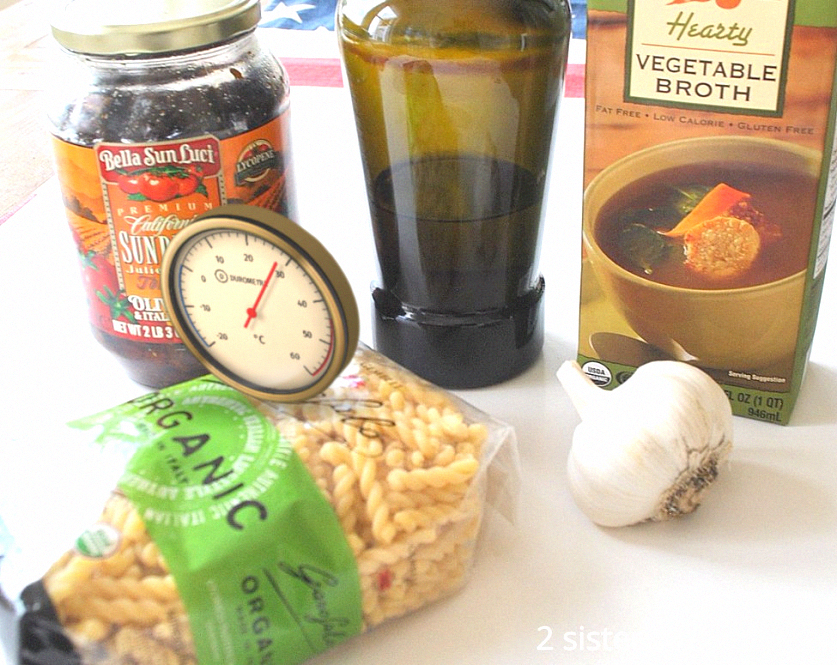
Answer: °C 28
